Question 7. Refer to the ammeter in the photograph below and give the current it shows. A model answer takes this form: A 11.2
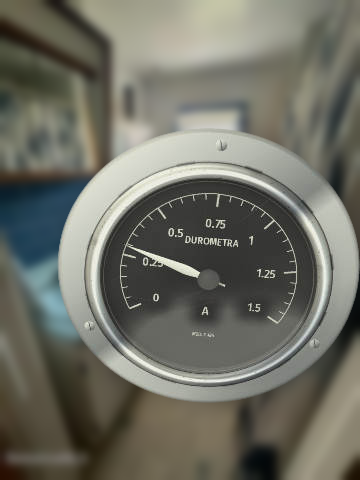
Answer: A 0.3
